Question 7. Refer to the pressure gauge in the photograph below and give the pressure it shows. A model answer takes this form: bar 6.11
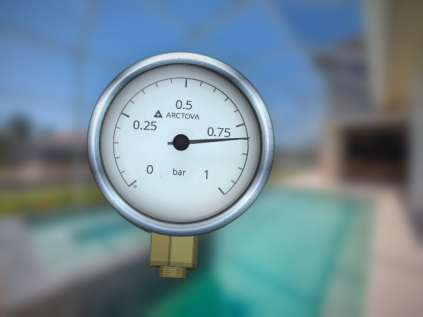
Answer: bar 0.8
